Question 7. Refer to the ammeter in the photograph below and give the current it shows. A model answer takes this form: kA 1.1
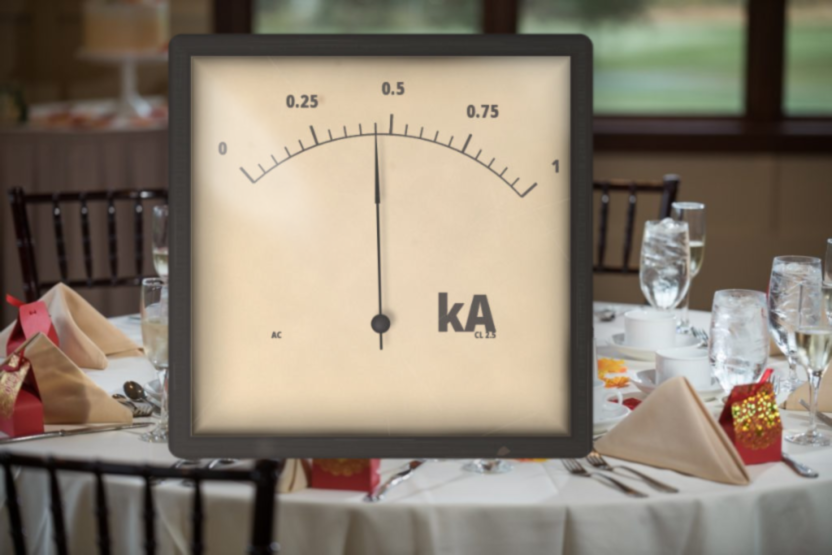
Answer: kA 0.45
